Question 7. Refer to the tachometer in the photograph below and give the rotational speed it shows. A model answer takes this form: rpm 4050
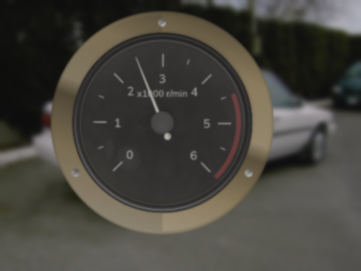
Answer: rpm 2500
